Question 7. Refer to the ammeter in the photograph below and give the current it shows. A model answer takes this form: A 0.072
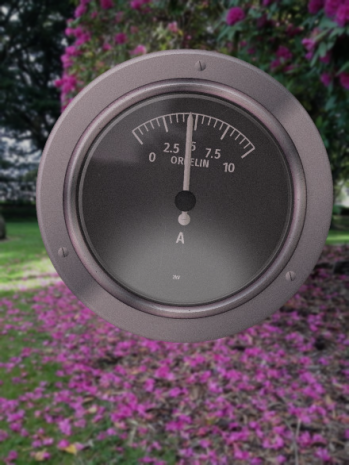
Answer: A 4.5
